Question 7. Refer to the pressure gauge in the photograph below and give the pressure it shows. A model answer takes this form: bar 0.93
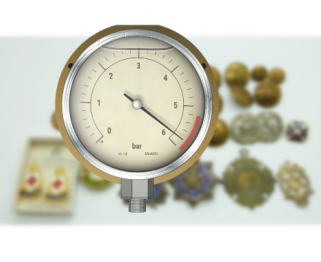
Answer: bar 5.8
